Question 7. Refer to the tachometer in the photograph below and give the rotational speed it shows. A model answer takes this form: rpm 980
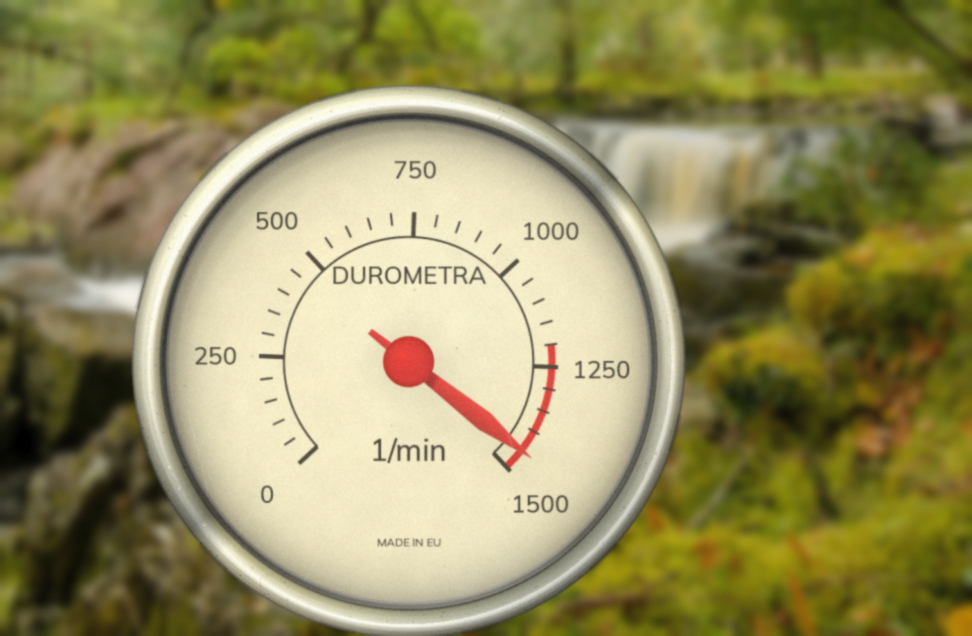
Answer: rpm 1450
